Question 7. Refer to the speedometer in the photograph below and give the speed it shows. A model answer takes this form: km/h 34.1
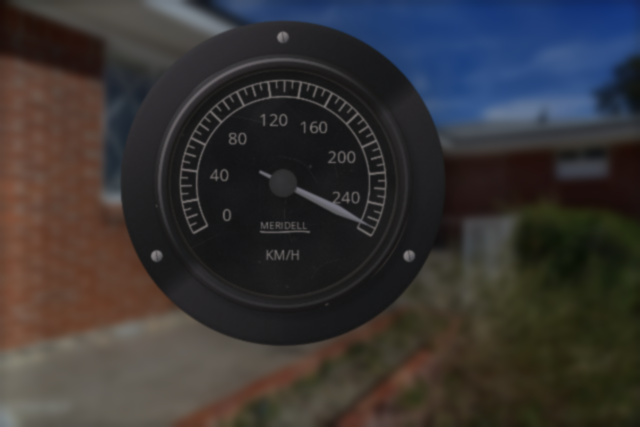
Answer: km/h 255
